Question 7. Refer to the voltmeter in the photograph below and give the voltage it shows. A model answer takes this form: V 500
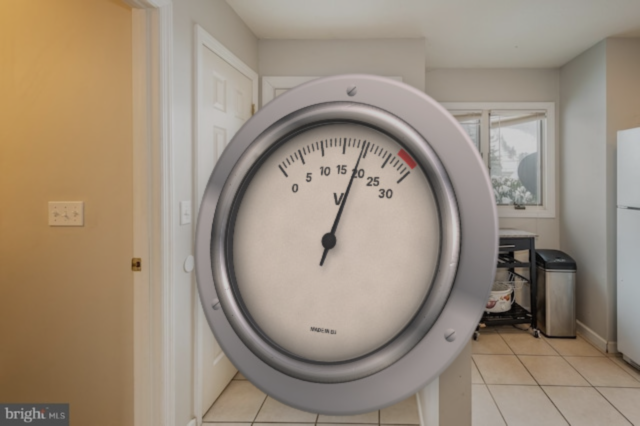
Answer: V 20
